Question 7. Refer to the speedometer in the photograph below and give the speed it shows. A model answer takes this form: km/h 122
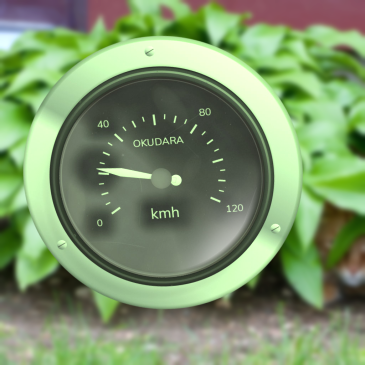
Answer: km/h 22.5
